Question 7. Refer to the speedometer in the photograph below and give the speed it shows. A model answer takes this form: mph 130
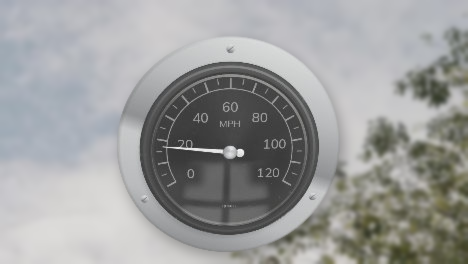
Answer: mph 17.5
